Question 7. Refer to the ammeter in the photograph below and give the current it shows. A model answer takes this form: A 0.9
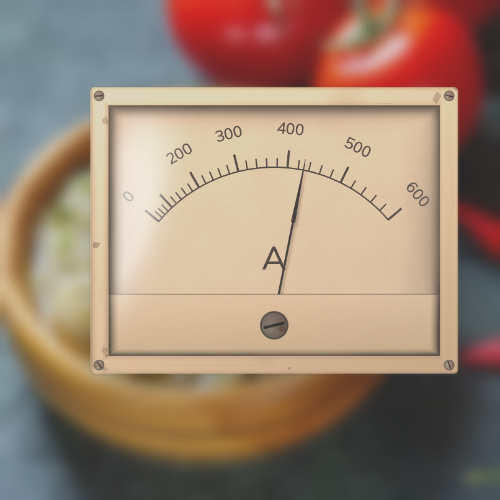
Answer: A 430
